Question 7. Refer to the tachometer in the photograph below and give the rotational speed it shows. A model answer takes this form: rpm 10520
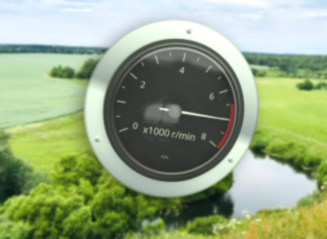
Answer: rpm 7000
